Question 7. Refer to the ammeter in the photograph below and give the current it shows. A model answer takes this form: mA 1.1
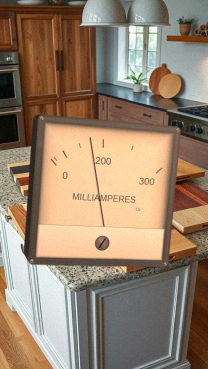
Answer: mA 175
